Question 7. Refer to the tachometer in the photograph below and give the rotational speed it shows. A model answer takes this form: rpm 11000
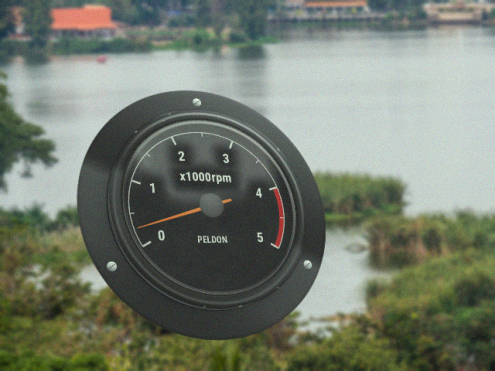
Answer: rpm 250
